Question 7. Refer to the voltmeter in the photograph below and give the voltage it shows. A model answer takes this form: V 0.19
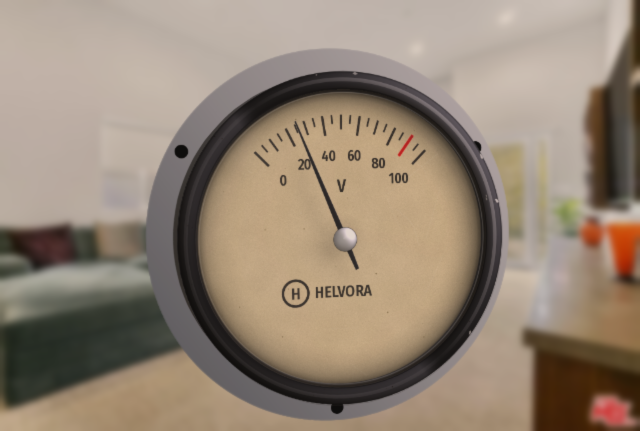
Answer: V 25
